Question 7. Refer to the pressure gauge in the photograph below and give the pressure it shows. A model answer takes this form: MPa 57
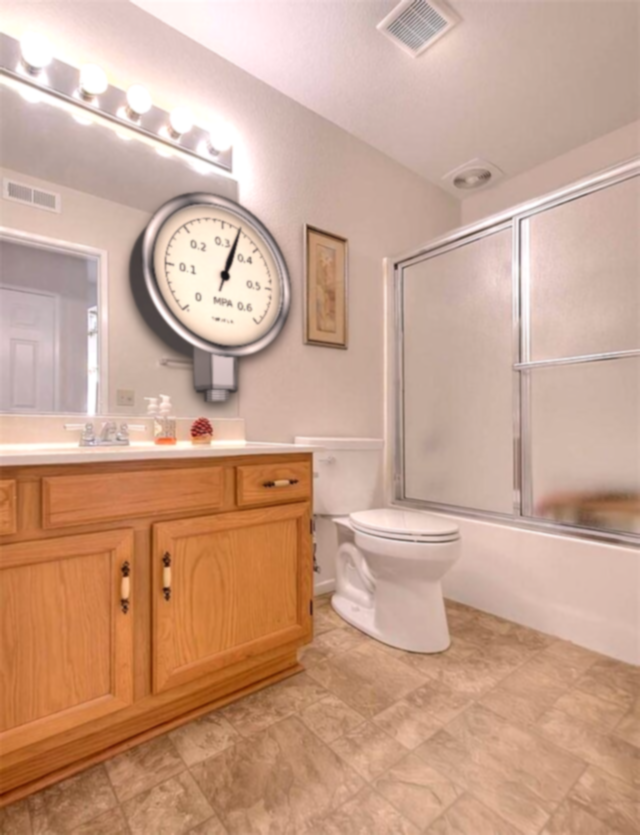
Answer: MPa 0.34
